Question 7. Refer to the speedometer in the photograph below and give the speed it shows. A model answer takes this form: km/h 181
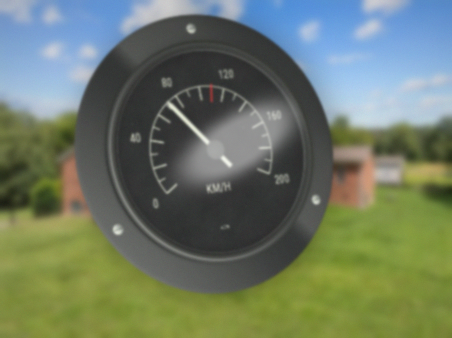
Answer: km/h 70
